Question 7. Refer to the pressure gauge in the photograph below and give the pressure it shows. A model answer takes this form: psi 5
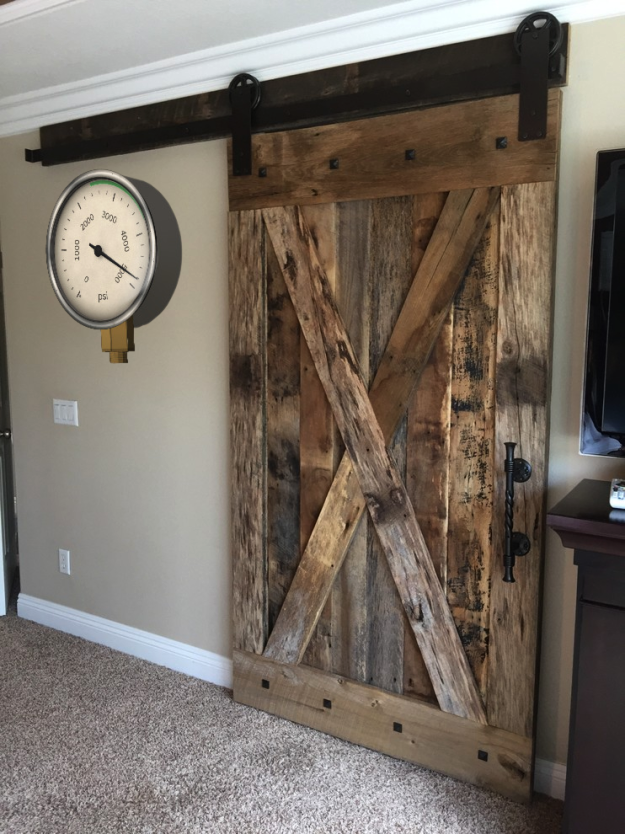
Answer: psi 4800
